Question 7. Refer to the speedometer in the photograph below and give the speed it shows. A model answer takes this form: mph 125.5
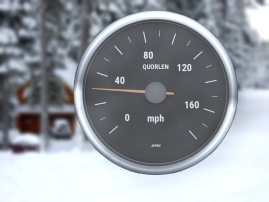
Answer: mph 30
